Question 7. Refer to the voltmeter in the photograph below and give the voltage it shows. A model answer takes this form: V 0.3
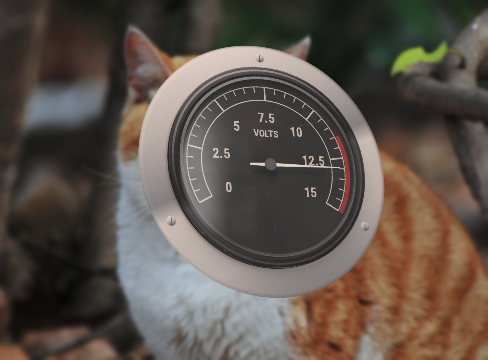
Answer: V 13
